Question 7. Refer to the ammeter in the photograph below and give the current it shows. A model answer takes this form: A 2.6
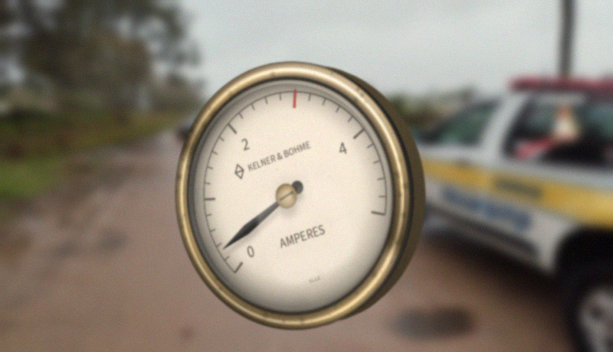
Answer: A 0.3
